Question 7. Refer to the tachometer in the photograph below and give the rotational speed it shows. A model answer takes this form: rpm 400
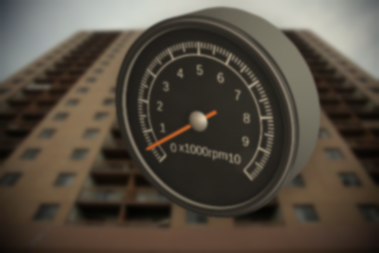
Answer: rpm 500
